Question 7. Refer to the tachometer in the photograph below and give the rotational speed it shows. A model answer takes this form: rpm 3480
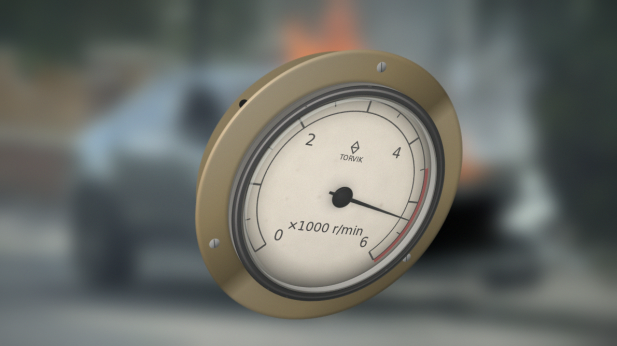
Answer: rpm 5250
